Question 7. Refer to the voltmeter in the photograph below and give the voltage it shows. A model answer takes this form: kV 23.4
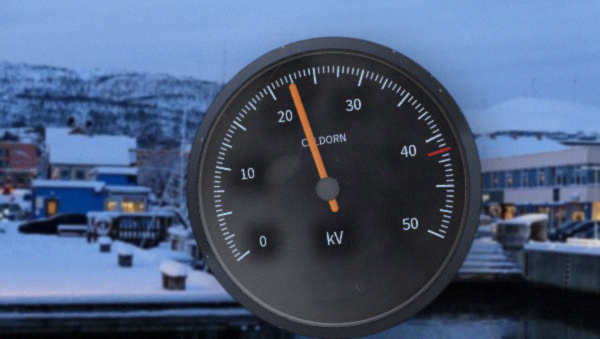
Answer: kV 22.5
